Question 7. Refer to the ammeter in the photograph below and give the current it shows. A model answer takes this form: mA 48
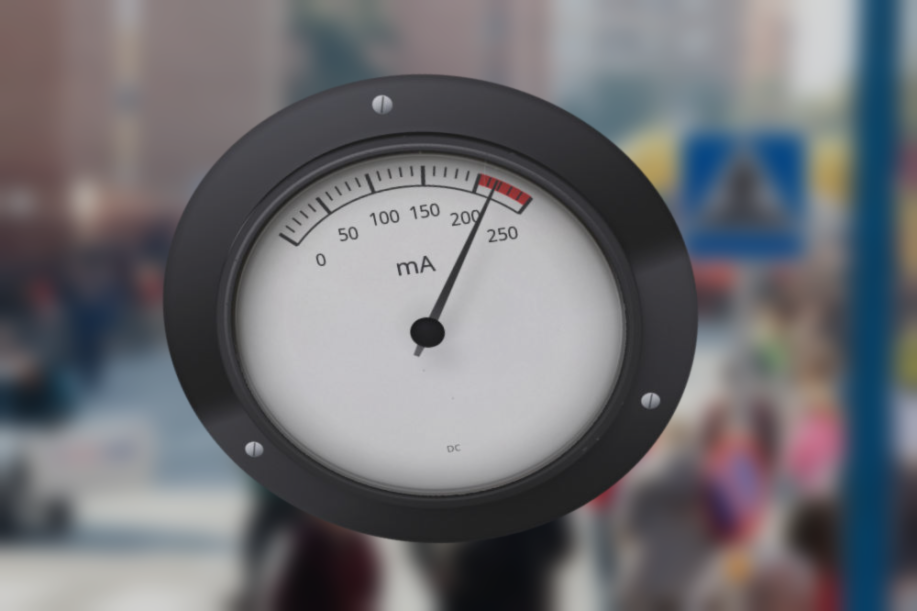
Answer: mA 215
